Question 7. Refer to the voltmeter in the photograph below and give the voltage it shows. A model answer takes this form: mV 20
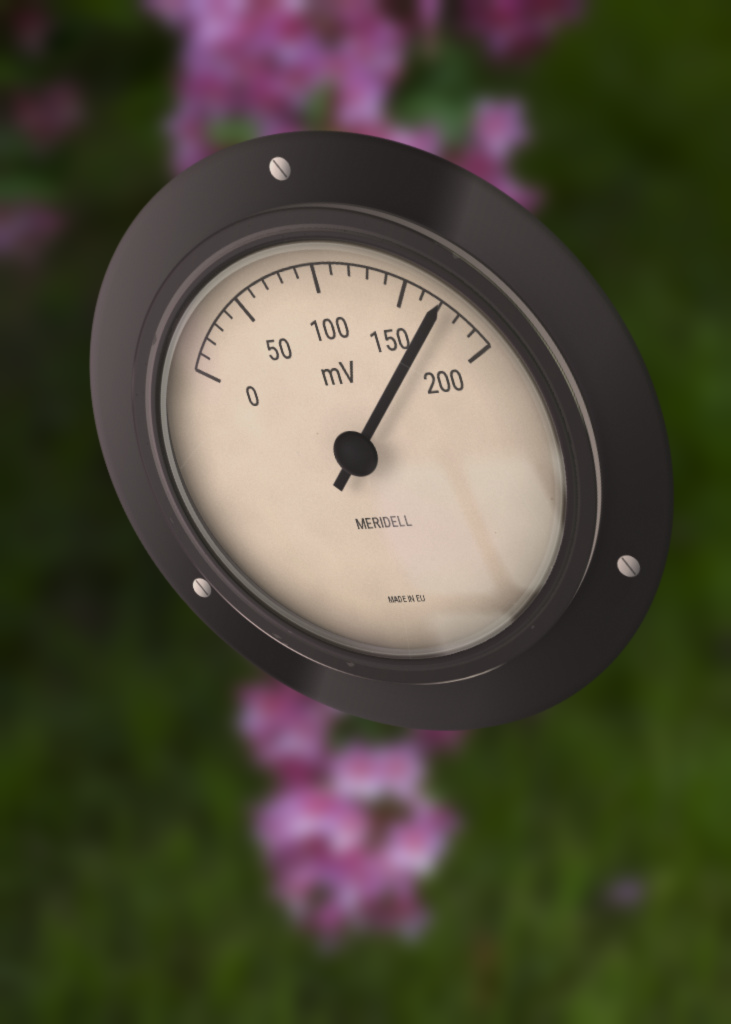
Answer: mV 170
